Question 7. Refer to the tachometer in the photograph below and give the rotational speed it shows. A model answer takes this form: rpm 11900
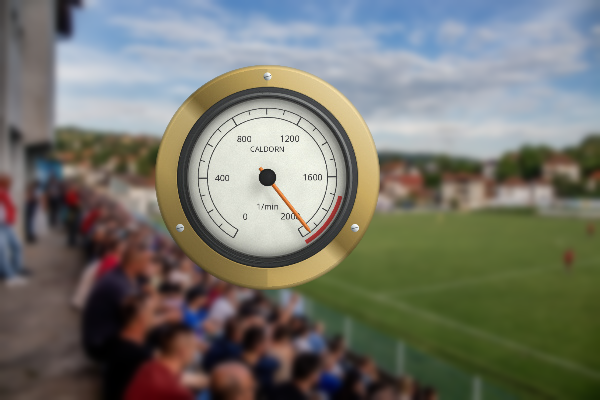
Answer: rpm 1950
